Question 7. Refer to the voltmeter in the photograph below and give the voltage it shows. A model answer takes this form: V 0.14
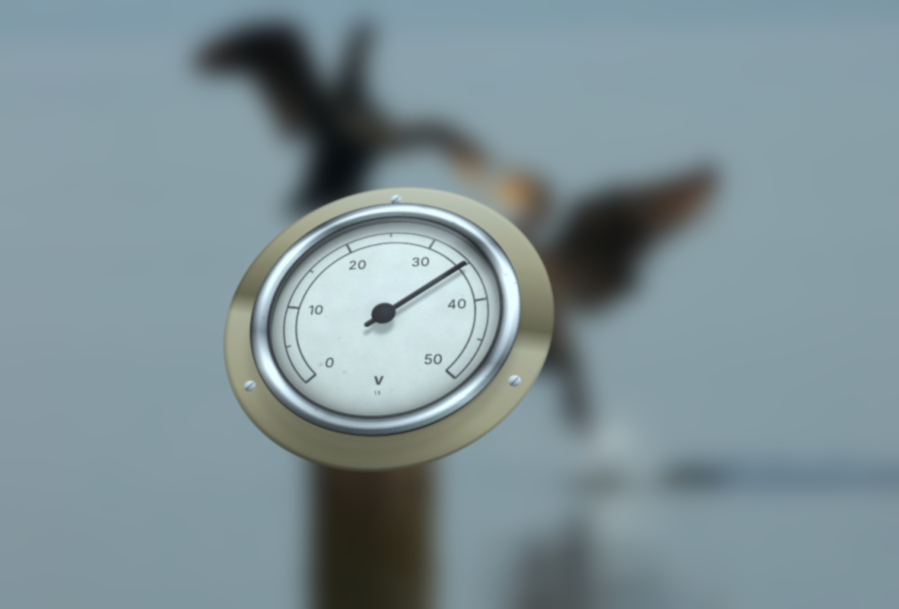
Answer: V 35
